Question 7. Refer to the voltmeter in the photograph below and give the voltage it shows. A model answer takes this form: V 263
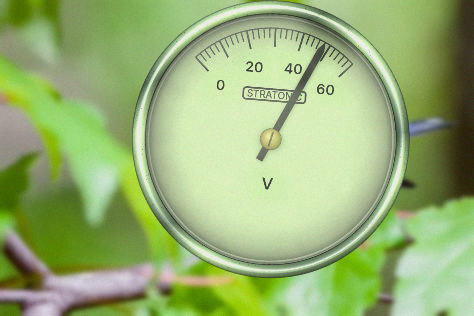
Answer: V 48
